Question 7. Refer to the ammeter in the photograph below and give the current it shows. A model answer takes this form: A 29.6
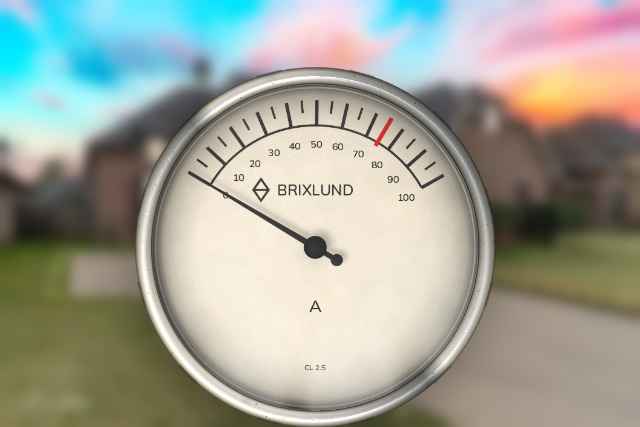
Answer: A 0
